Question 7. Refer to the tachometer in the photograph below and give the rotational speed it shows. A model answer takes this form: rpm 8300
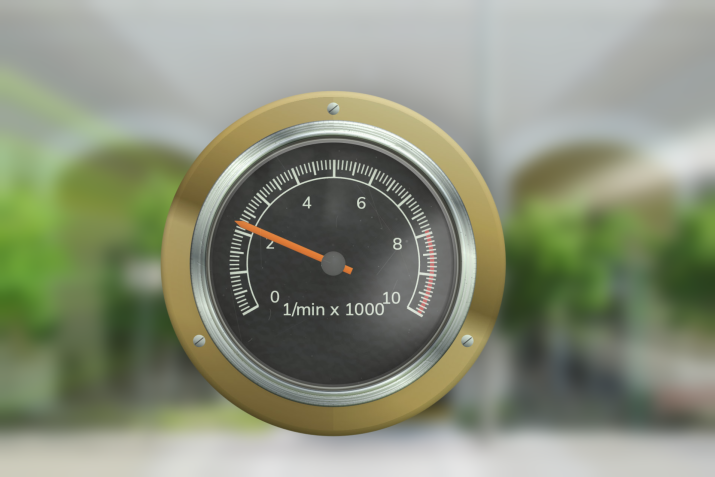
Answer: rpm 2200
